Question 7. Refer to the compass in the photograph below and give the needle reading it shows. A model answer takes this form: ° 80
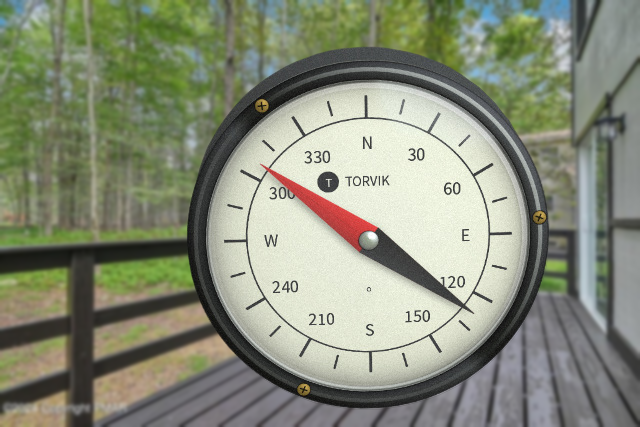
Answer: ° 307.5
